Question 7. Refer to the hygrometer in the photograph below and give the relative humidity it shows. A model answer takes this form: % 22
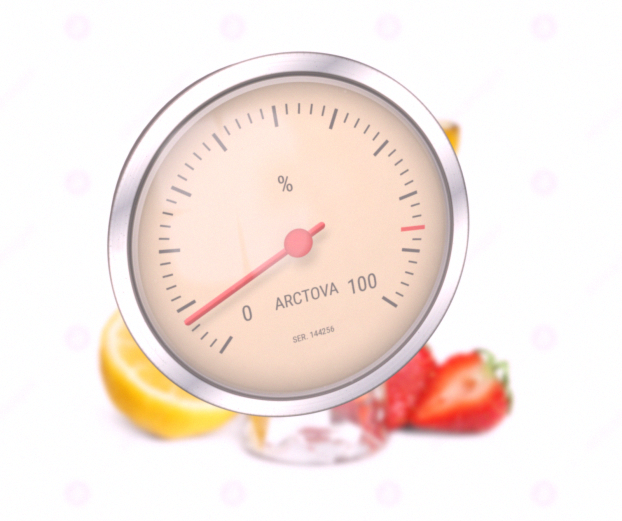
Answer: % 8
